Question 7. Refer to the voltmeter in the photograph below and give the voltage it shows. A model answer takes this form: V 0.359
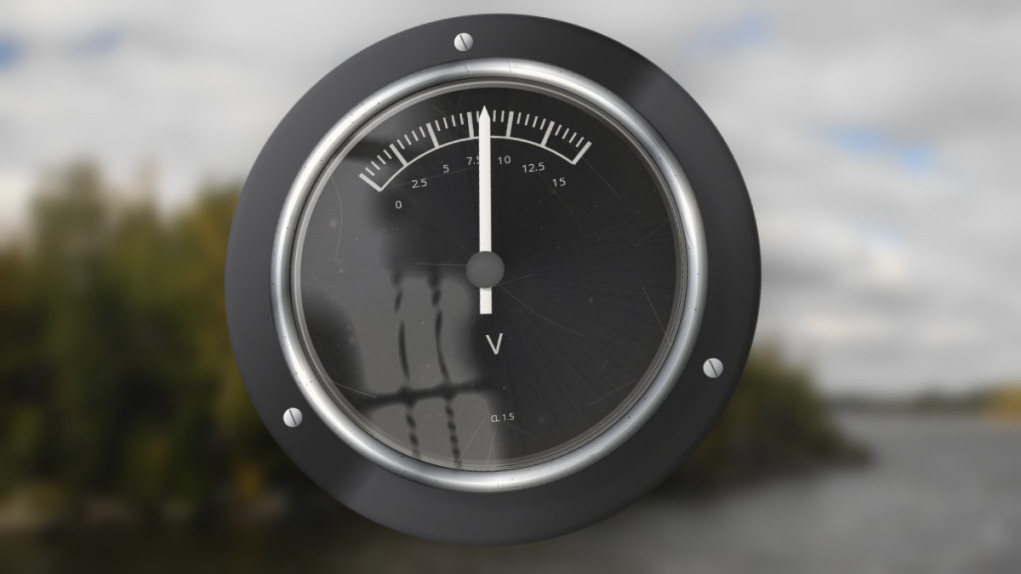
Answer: V 8.5
